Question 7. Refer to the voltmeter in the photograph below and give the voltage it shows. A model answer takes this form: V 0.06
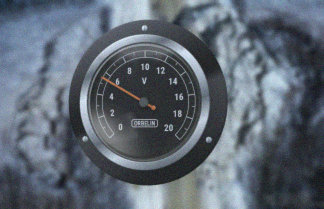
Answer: V 5.5
